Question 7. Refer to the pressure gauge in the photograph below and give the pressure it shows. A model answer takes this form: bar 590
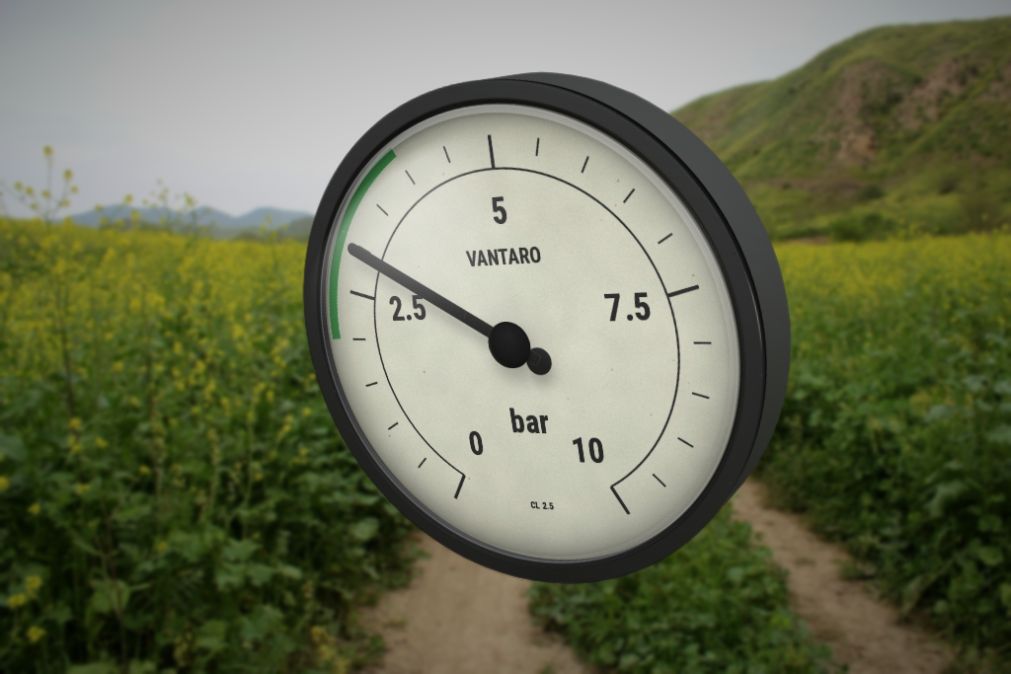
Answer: bar 3
